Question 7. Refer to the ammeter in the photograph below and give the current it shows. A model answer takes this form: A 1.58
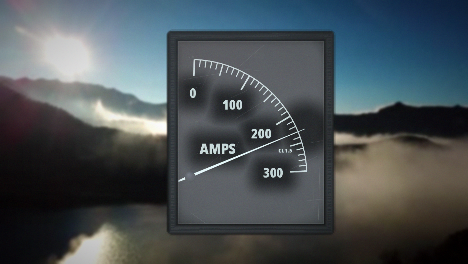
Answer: A 230
